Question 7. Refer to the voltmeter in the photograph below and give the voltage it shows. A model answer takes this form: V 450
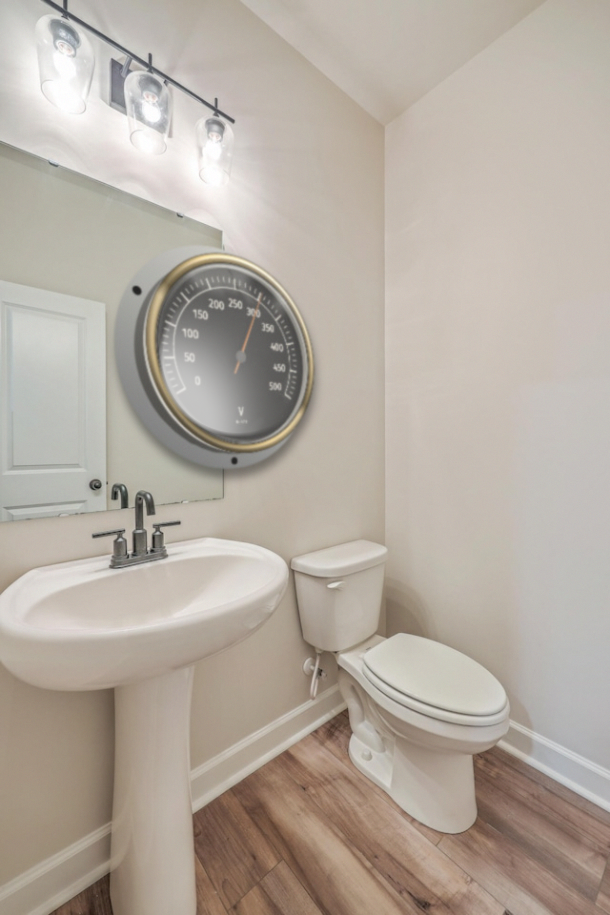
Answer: V 300
